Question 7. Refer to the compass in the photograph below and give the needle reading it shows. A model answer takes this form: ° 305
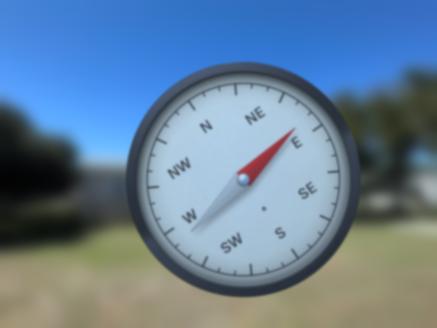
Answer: ° 80
